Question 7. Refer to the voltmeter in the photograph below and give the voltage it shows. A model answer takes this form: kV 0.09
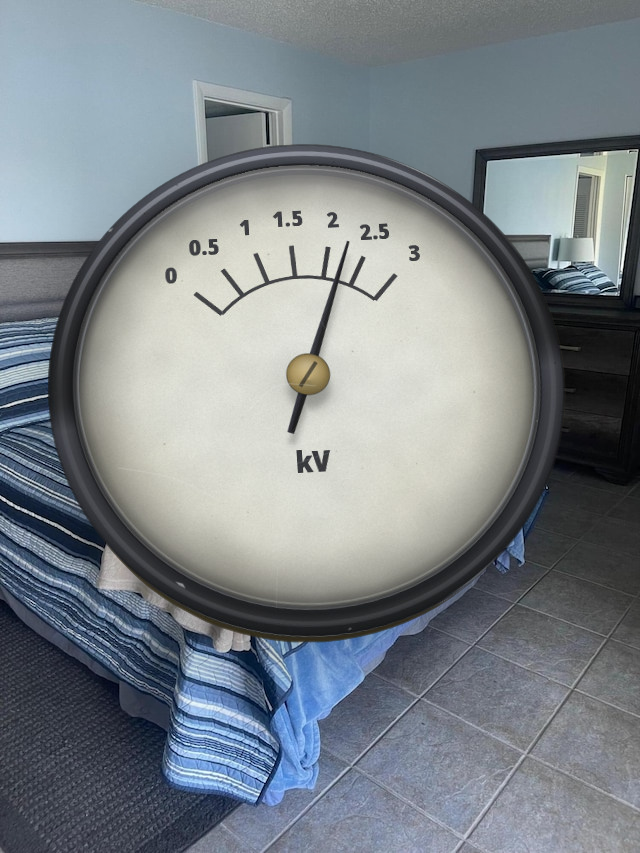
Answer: kV 2.25
